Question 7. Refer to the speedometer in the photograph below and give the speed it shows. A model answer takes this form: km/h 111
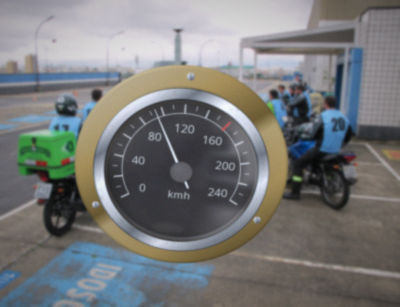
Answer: km/h 95
